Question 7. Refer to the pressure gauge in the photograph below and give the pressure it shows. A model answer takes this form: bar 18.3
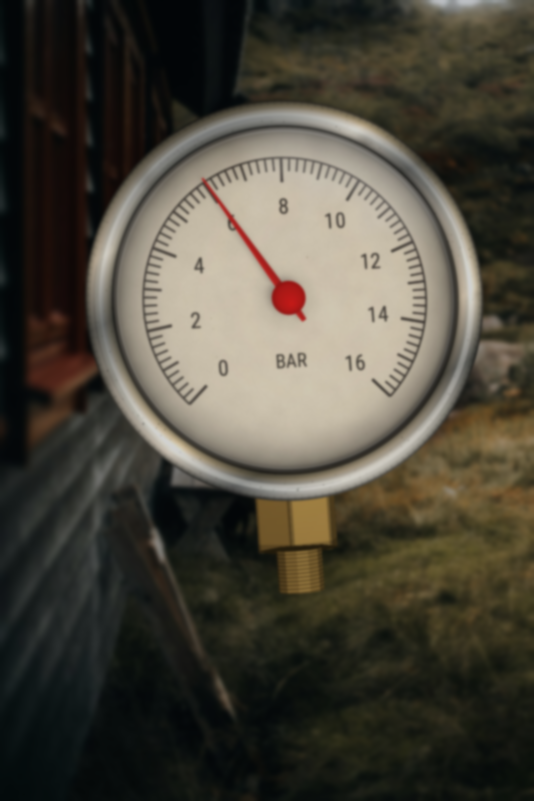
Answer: bar 6
